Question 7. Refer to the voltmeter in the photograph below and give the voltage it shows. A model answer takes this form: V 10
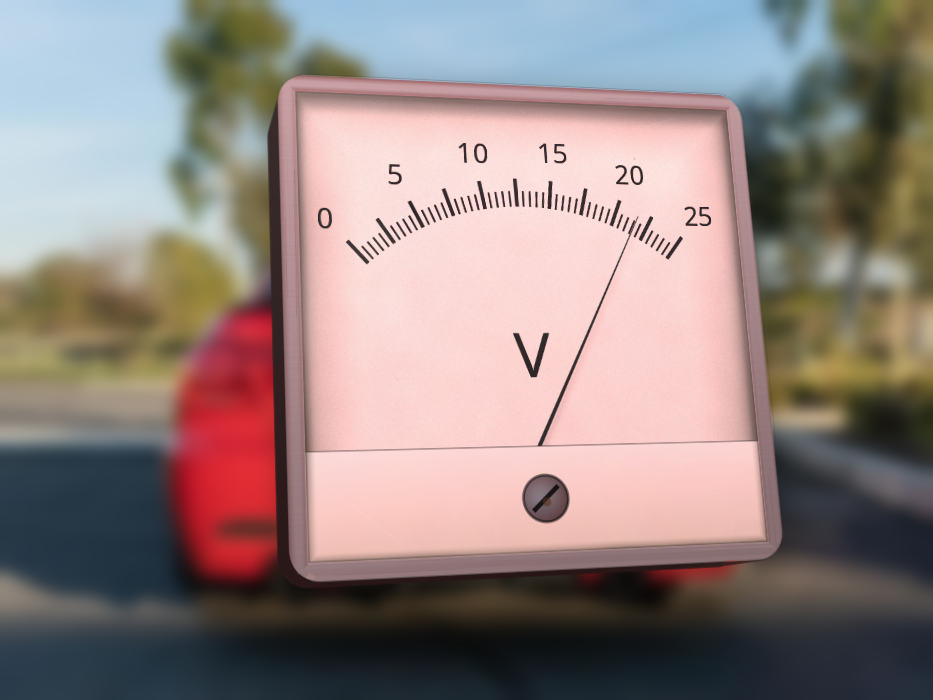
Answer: V 21.5
